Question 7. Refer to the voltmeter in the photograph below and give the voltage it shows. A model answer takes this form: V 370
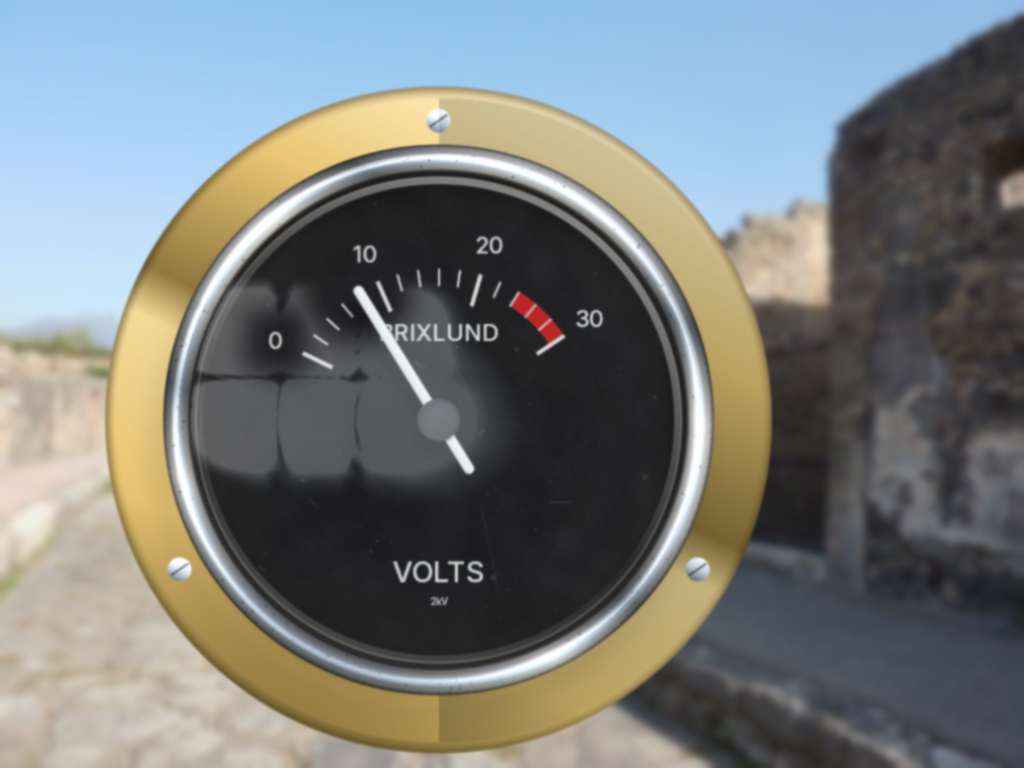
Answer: V 8
